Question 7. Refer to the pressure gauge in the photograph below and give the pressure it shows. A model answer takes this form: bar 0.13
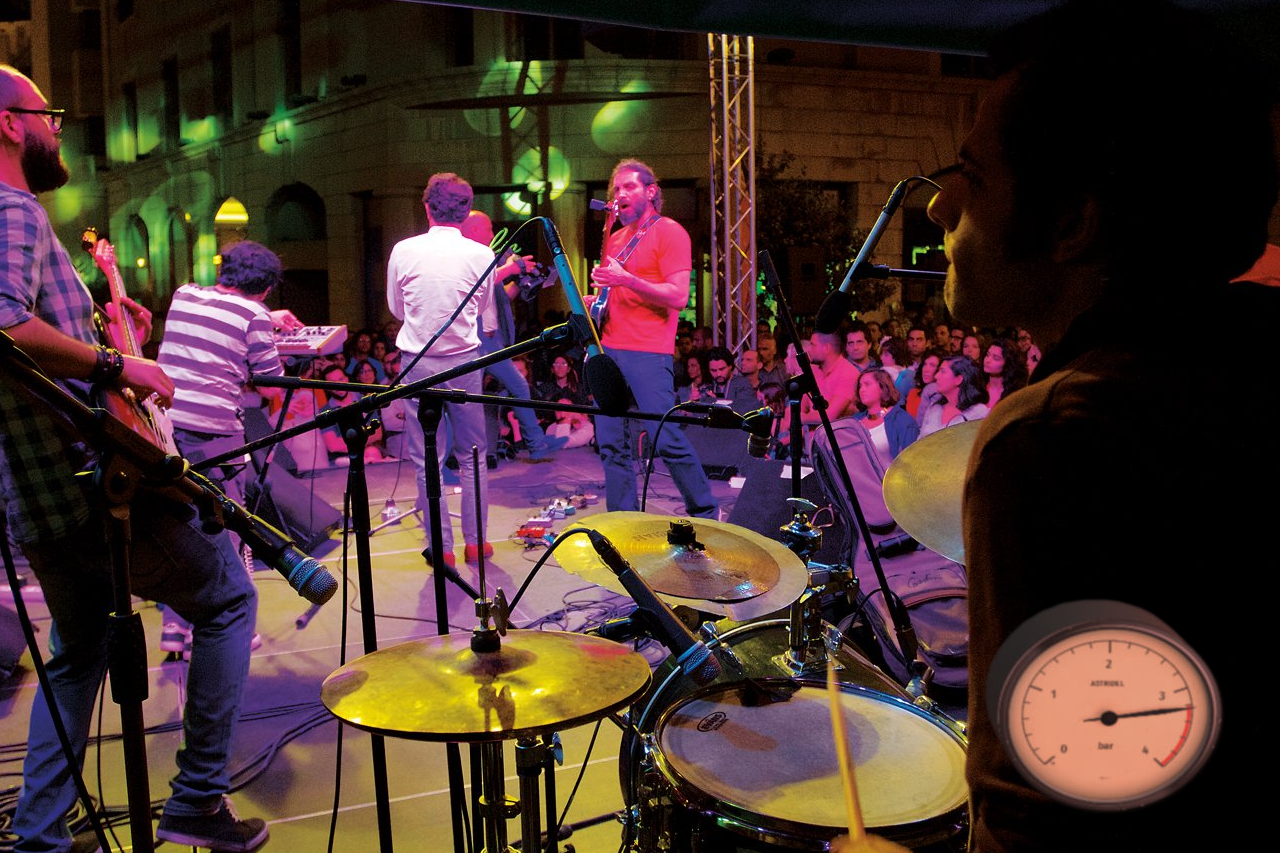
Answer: bar 3.2
